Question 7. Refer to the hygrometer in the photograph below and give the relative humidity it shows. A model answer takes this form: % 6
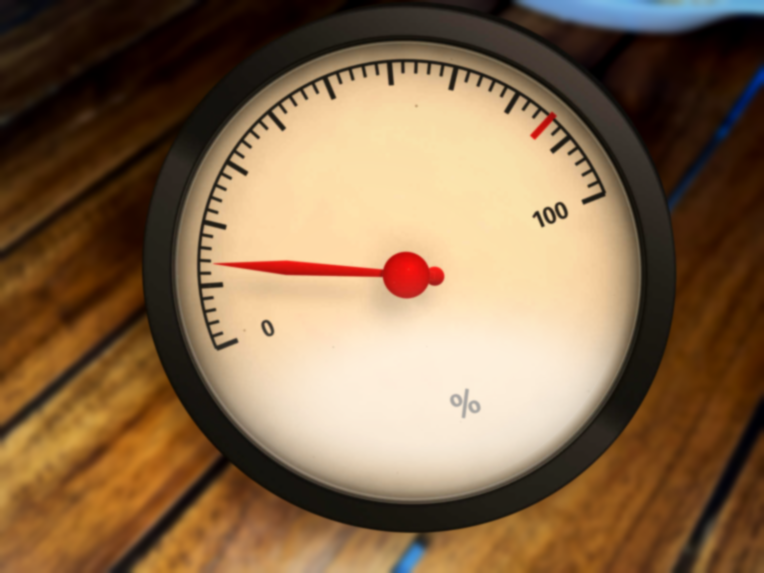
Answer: % 14
